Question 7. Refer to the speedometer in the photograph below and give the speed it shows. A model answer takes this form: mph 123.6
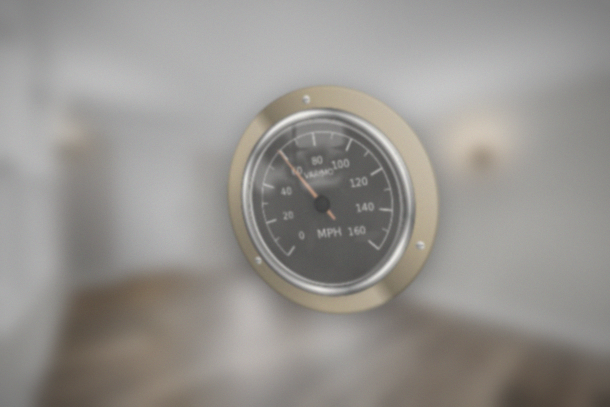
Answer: mph 60
